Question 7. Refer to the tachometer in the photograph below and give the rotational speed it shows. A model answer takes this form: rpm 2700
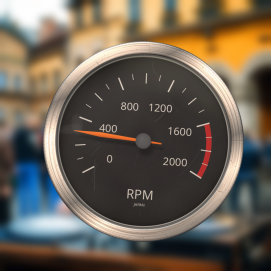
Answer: rpm 300
